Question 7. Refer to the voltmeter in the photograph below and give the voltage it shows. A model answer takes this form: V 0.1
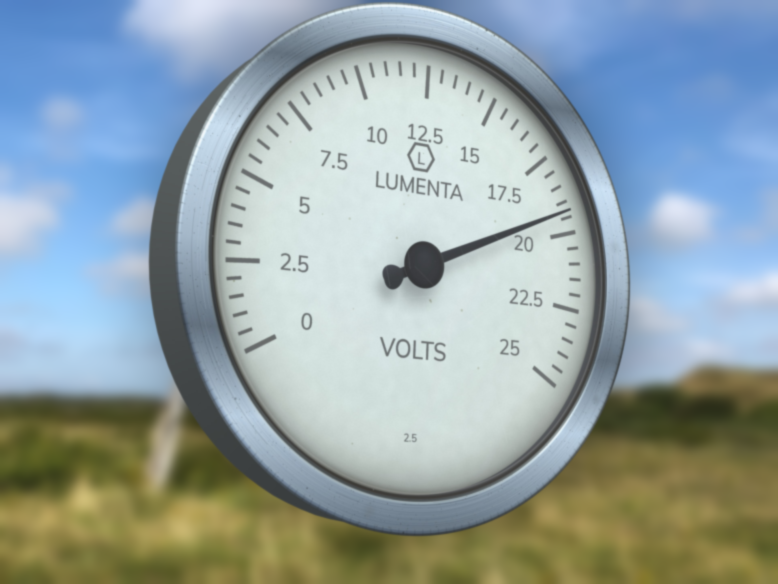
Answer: V 19.25
